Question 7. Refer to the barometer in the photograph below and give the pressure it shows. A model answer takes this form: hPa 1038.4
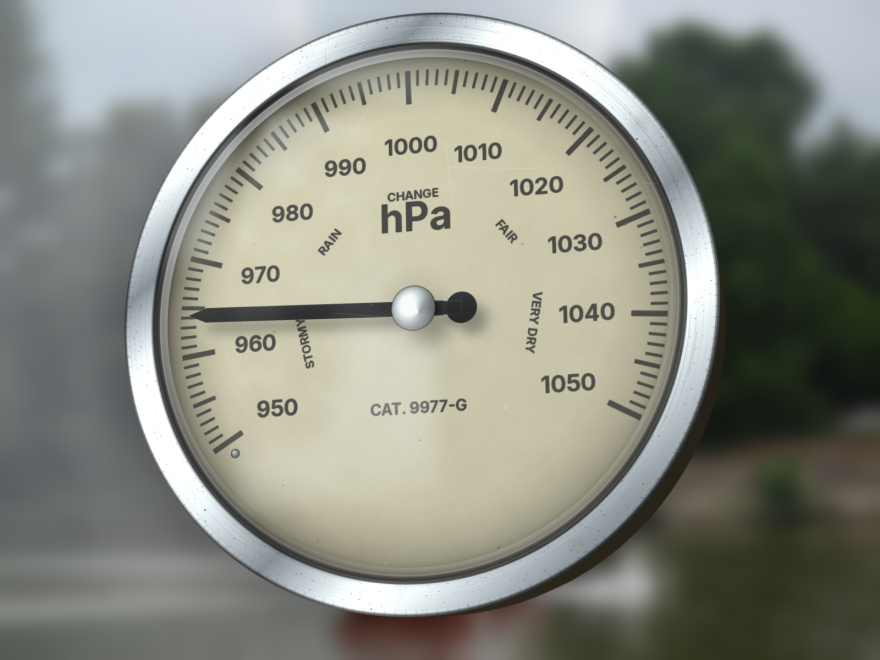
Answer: hPa 964
